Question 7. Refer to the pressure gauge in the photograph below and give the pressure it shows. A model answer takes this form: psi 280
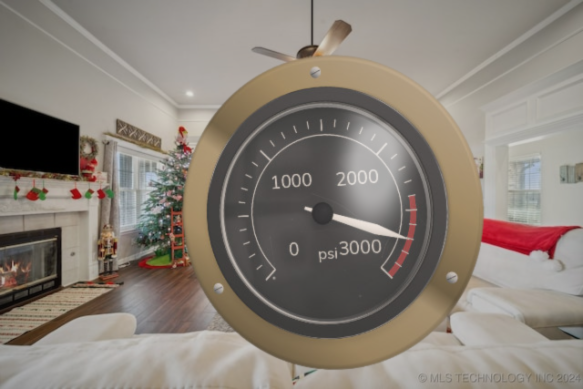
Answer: psi 2700
